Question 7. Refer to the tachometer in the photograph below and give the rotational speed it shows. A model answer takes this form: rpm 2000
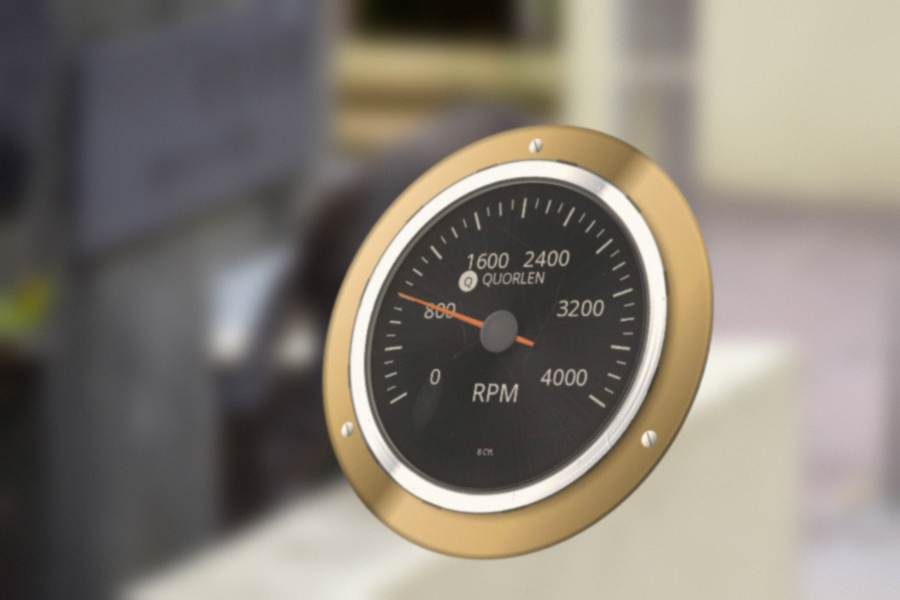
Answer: rpm 800
